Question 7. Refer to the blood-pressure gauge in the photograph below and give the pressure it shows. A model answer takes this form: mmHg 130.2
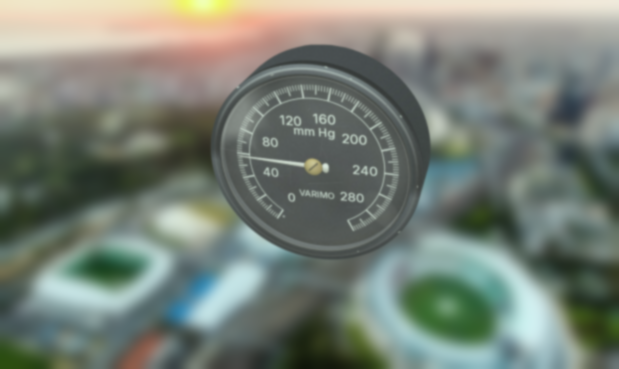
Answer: mmHg 60
